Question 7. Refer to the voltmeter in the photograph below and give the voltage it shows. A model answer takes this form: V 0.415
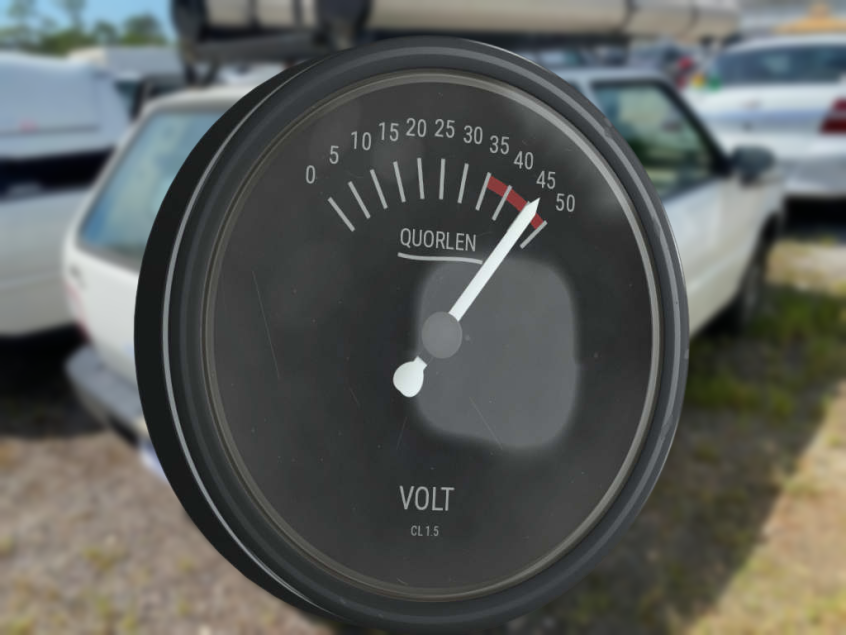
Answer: V 45
